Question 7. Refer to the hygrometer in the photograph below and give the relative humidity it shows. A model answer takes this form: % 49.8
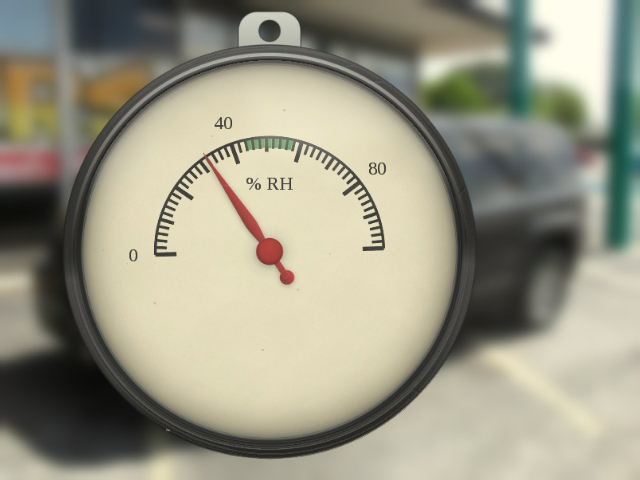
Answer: % 32
